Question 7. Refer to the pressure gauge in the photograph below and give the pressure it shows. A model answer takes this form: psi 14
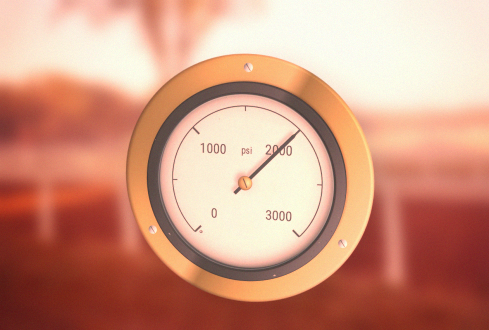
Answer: psi 2000
